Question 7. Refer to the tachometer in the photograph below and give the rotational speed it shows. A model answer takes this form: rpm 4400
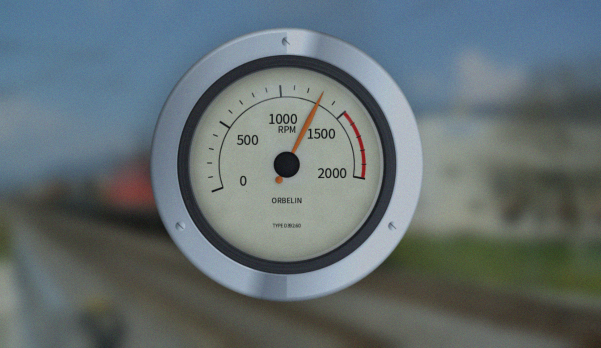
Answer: rpm 1300
